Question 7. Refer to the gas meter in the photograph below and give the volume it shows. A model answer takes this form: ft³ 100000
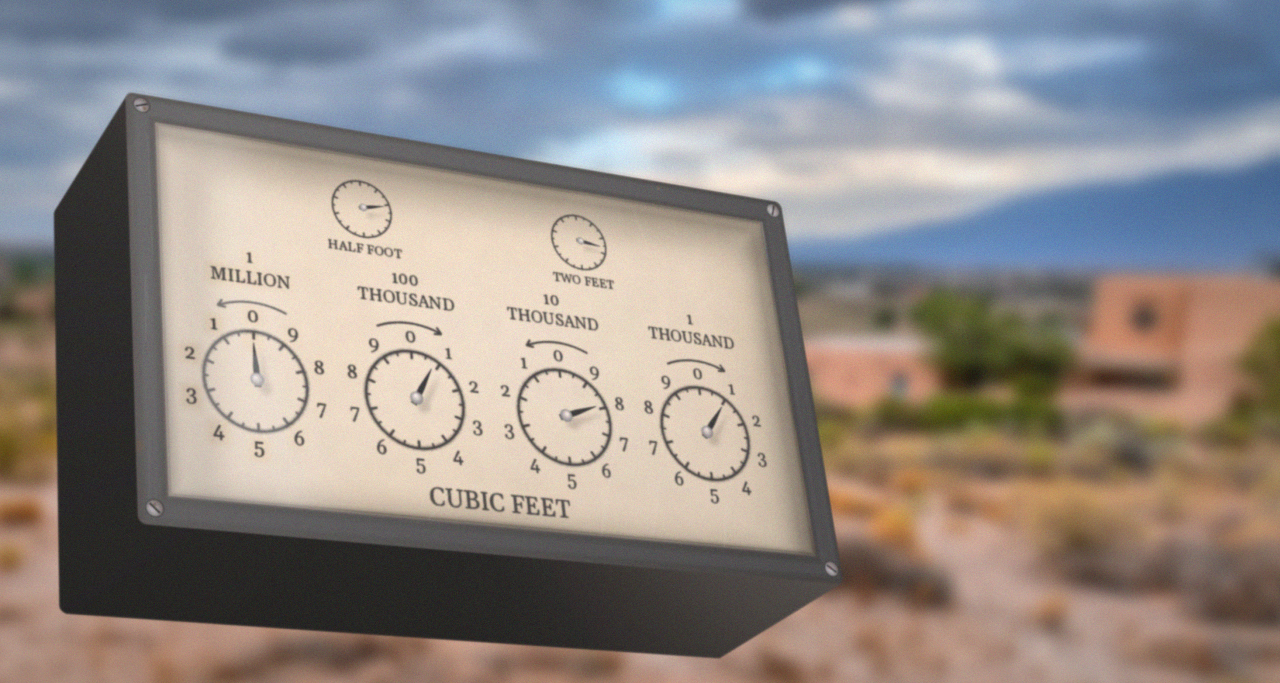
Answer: ft³ 8100
